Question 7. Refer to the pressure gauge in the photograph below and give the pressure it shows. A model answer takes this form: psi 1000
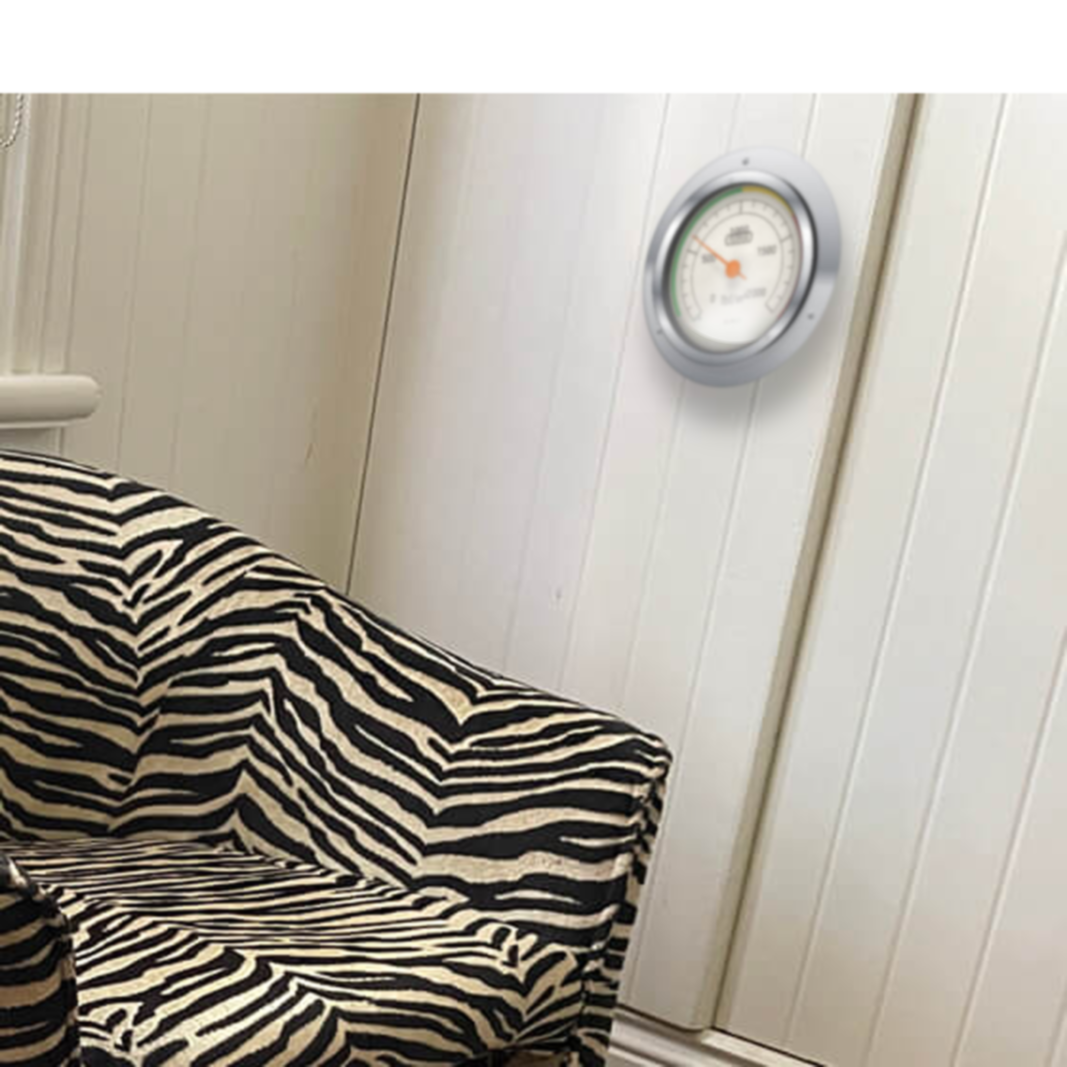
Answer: psi 600
